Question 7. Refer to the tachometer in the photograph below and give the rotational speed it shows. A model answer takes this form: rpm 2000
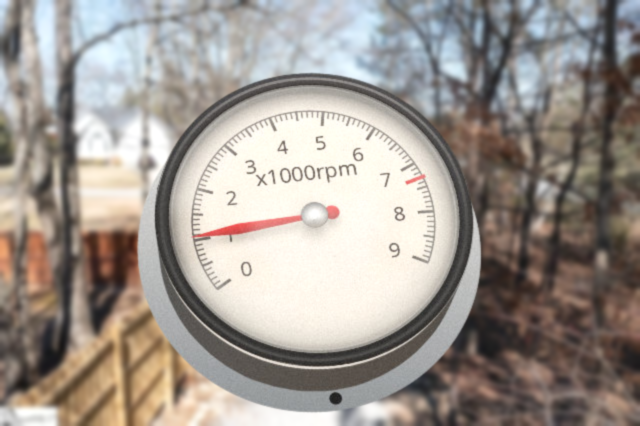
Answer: rpm 1000
